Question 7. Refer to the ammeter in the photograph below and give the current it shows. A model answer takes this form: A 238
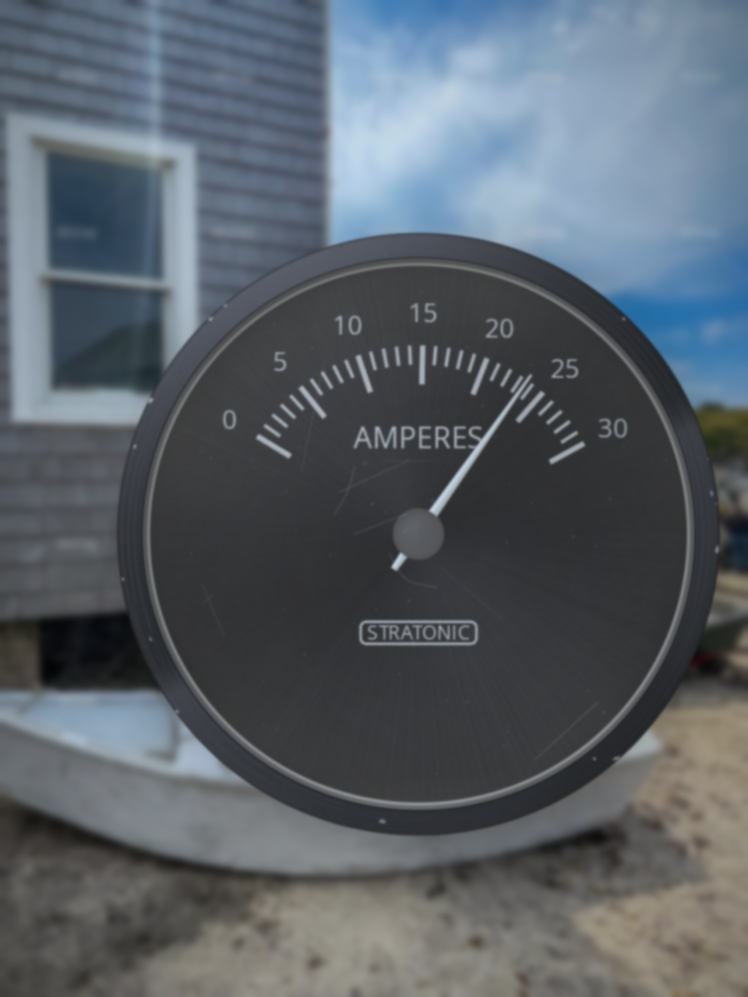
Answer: A 23.5
